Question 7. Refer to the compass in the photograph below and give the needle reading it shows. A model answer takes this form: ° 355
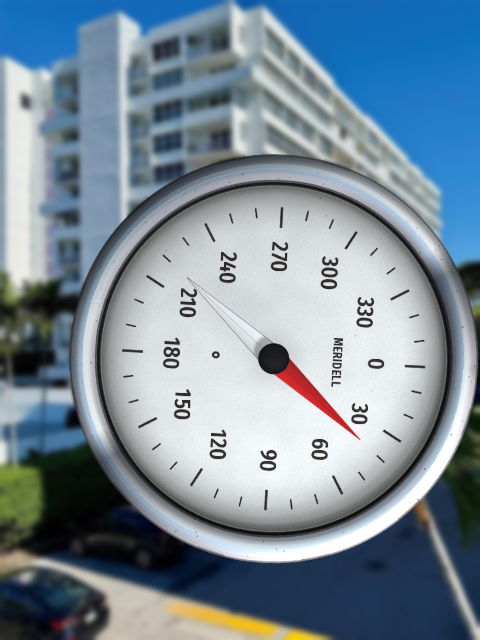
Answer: ° 40
